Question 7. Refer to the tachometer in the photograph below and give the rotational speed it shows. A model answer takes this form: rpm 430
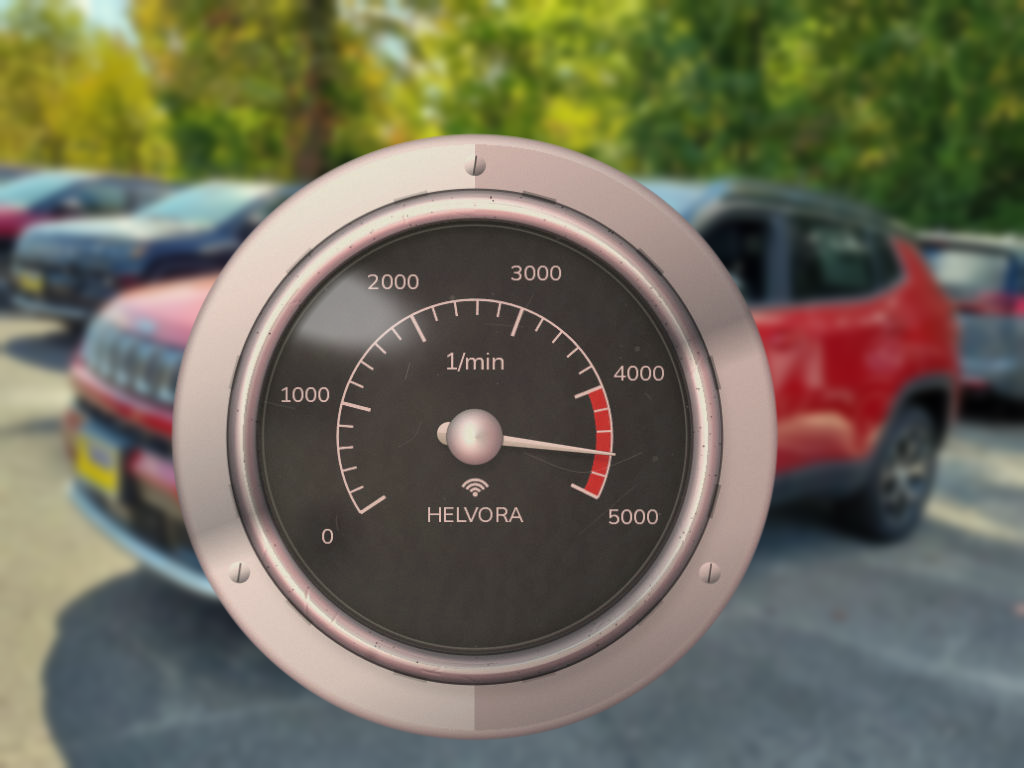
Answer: rpm 4600
